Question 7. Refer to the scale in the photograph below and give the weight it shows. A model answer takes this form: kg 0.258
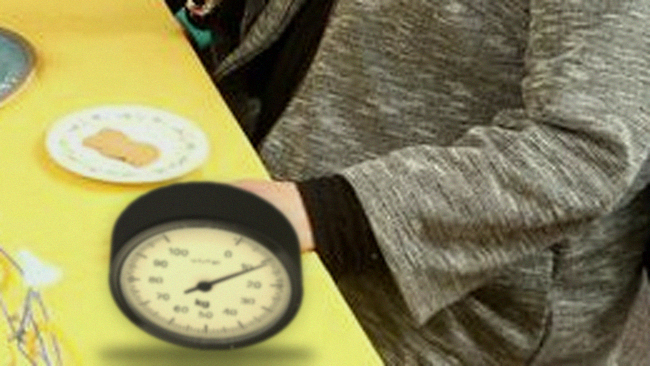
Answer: kg 10
